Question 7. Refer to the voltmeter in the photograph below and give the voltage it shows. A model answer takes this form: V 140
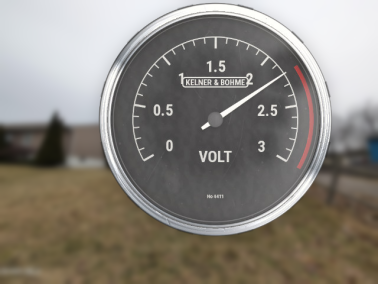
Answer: V 2.2
